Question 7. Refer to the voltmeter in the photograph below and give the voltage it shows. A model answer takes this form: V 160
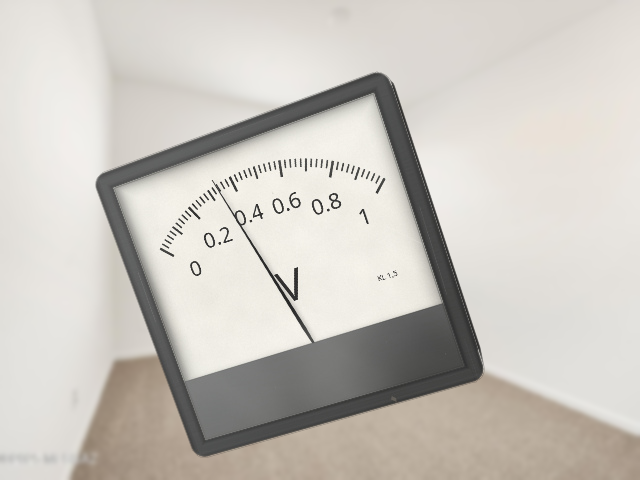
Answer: V 0.34
